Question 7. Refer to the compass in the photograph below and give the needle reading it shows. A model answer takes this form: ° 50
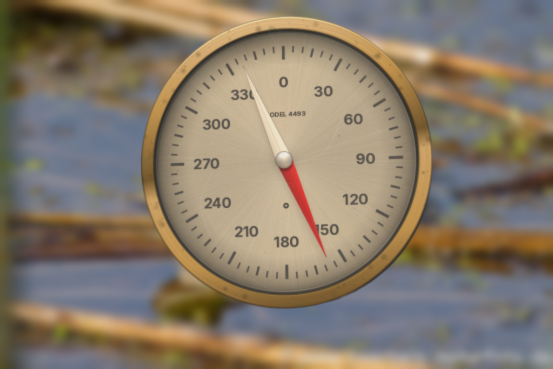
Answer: ° 157.5
